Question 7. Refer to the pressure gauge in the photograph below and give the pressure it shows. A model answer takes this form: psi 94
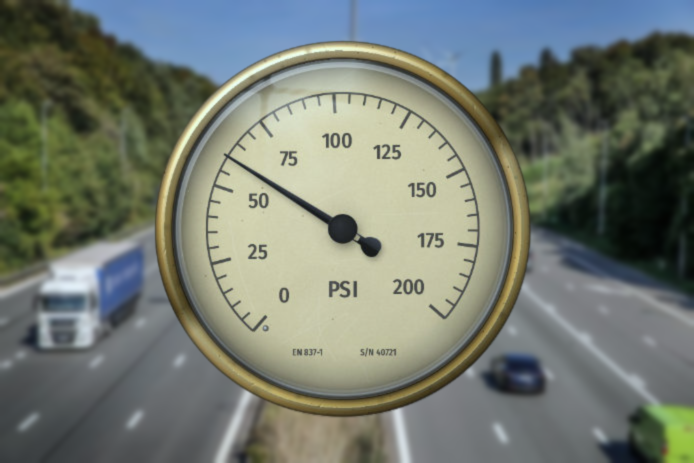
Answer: psi 60
